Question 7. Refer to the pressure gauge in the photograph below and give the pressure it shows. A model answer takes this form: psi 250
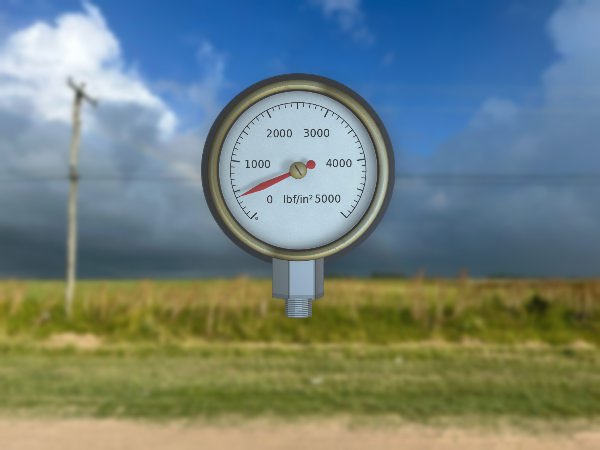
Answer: psi 400
